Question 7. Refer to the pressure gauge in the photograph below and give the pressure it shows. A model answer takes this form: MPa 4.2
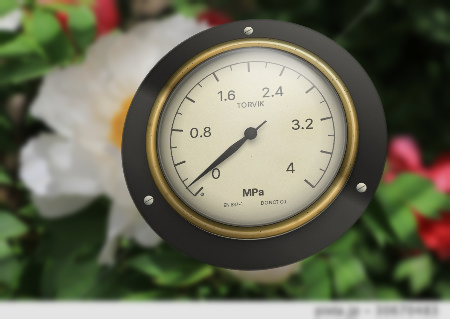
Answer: MPa 0.1
